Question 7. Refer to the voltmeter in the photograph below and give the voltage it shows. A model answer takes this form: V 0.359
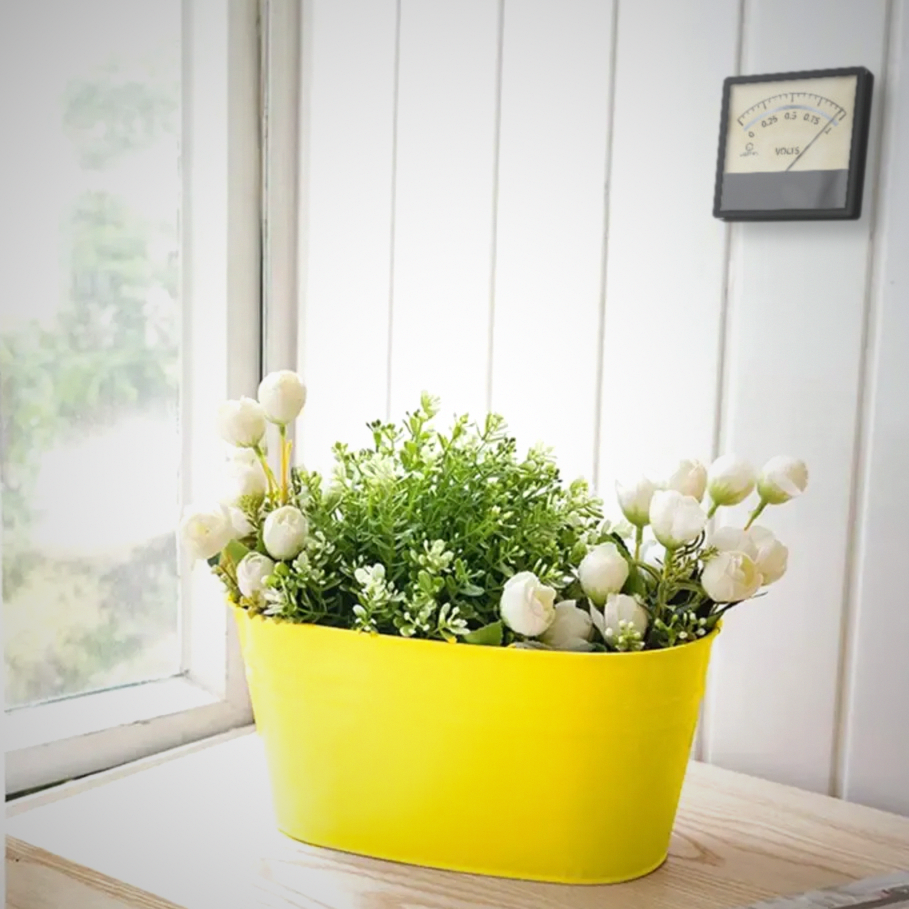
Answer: V 0.95
